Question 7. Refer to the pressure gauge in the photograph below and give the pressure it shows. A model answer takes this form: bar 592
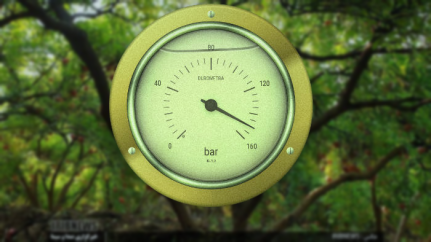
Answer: bar 150
